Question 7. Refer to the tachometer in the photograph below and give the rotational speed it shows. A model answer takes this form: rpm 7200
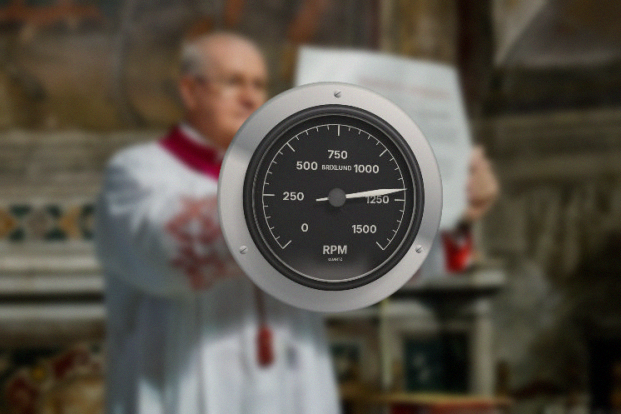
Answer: rpm 1200
